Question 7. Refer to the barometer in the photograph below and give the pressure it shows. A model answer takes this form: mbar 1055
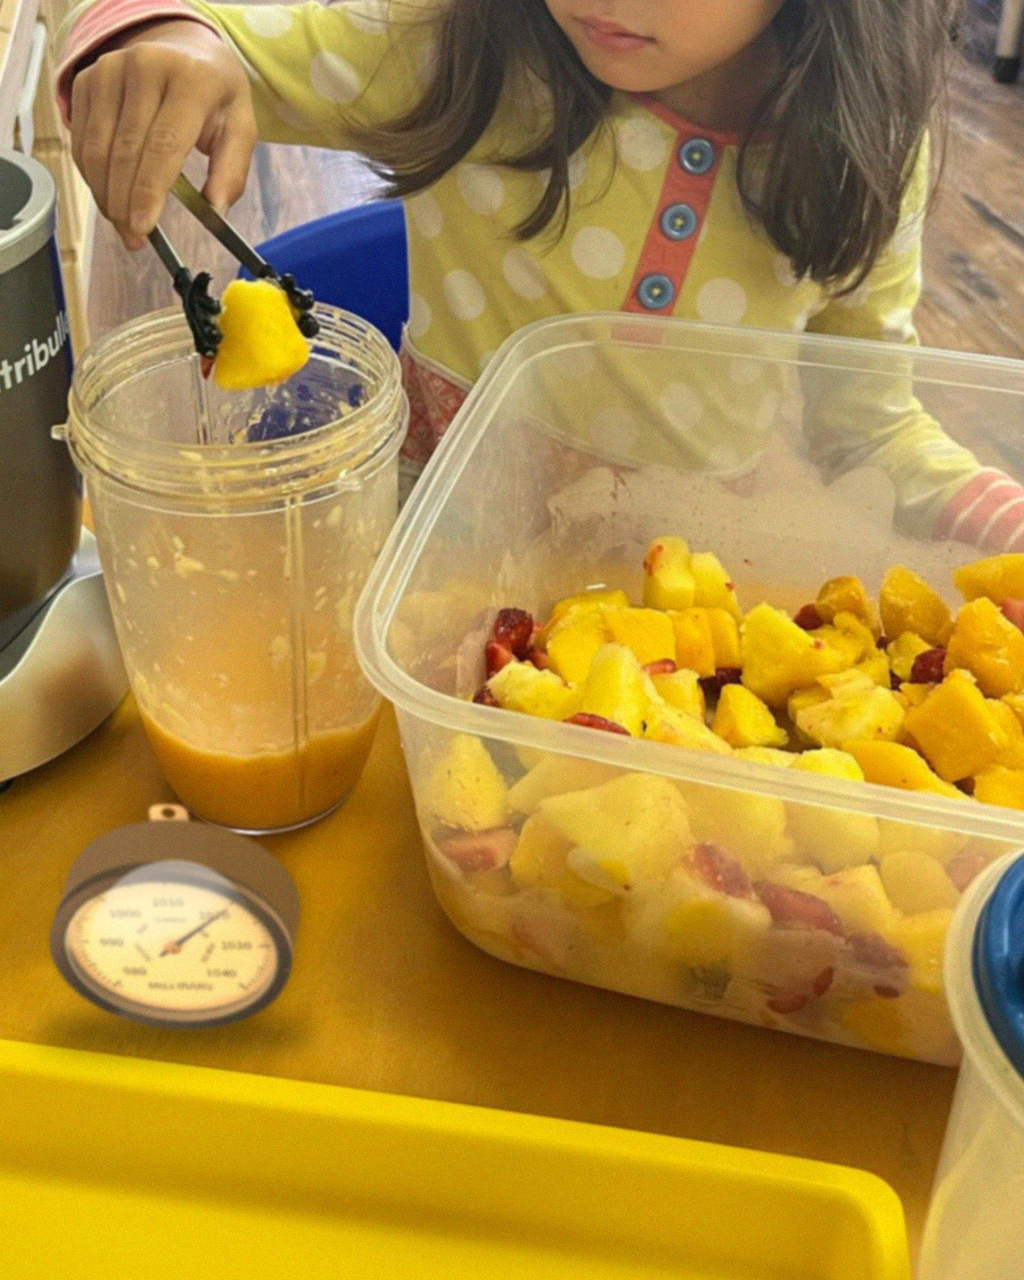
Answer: mbar 1020
